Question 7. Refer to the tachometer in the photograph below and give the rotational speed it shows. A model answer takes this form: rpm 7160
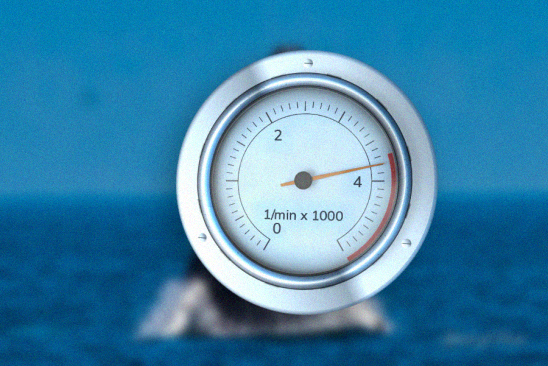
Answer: rpm 3800
